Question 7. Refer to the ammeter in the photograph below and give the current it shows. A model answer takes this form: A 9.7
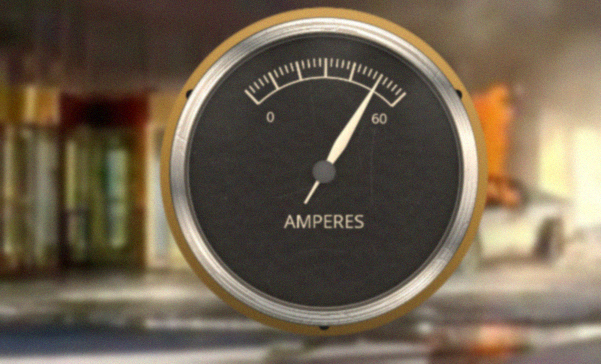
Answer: A 50
